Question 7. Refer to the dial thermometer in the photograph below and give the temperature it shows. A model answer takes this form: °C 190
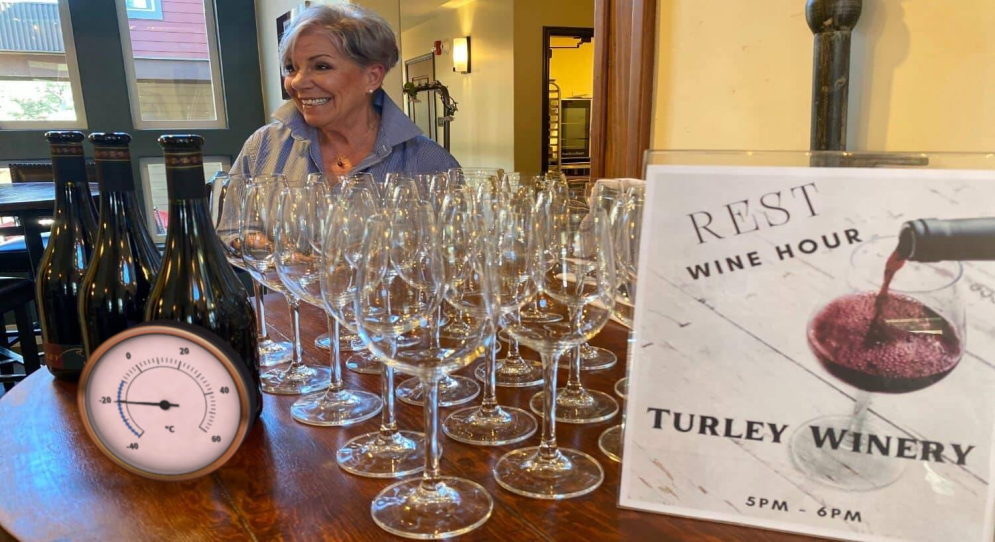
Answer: °C -20
